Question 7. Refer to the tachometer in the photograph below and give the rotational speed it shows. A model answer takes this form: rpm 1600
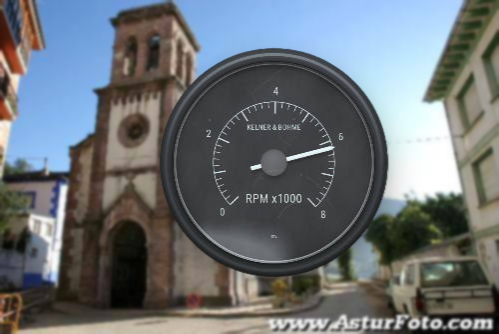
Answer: rpm 6200
